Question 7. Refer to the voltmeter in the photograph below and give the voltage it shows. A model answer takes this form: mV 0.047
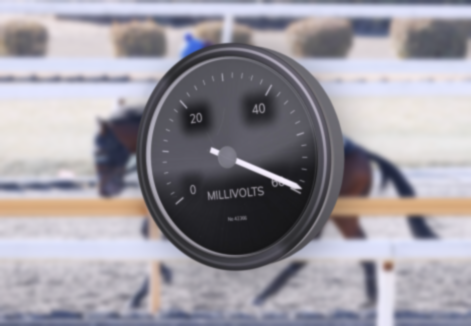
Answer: mV 59
